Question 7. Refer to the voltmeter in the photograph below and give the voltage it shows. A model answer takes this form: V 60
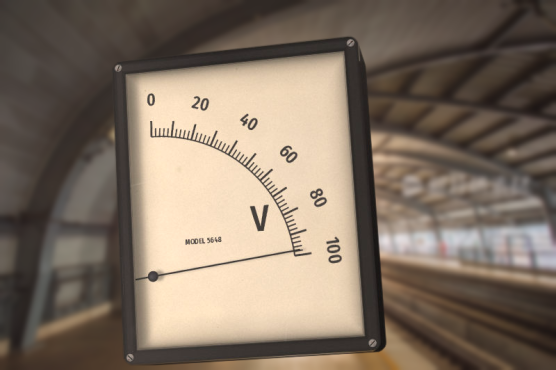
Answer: V 98
